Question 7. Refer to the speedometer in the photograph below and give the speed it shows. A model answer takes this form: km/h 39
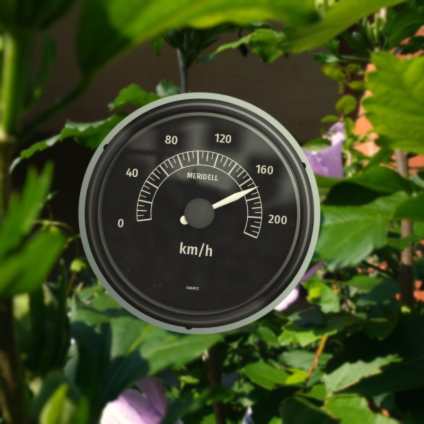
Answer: km/h 170
